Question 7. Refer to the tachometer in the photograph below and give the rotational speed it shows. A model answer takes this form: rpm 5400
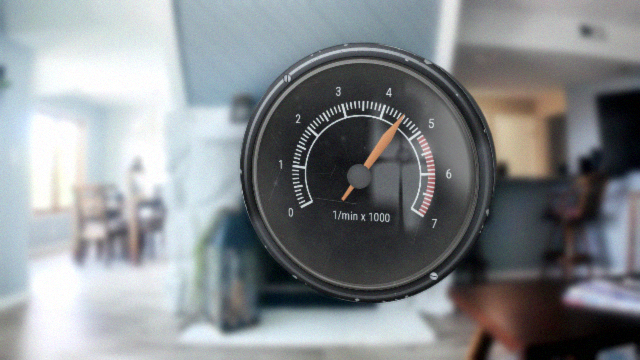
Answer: rpm 4500
